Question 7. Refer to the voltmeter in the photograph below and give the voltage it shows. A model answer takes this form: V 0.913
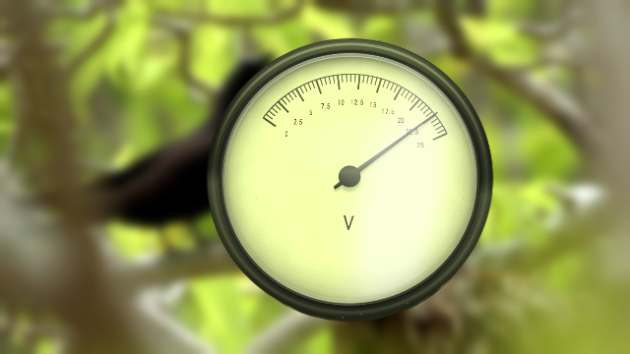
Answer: V 22.5
